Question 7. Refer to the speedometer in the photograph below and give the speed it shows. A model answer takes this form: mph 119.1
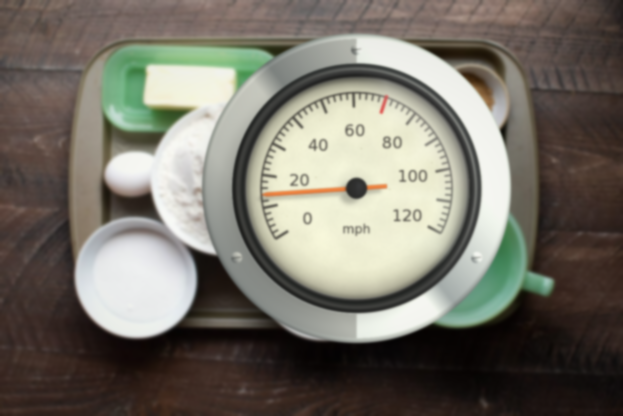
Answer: mph 14
